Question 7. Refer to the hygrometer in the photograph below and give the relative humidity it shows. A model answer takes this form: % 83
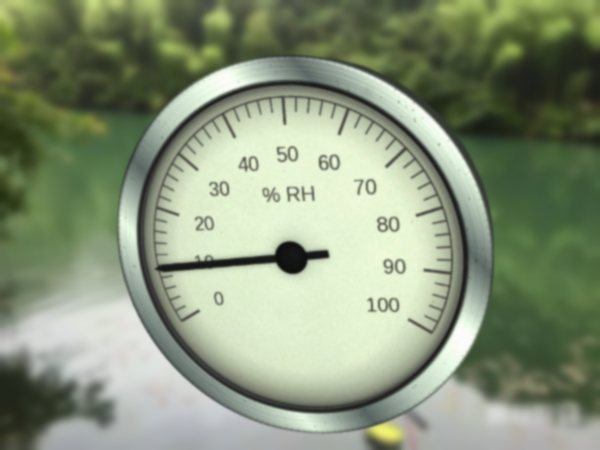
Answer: % 10
